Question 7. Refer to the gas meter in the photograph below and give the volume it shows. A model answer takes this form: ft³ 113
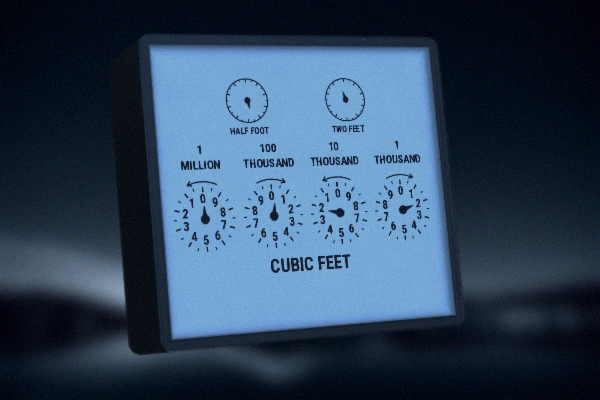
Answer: ft³ 2200
